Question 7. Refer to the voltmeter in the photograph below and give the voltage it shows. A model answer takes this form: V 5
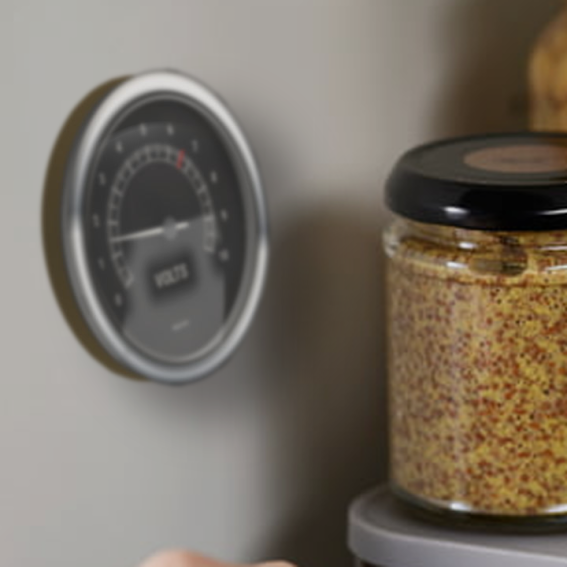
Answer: V 1.5
